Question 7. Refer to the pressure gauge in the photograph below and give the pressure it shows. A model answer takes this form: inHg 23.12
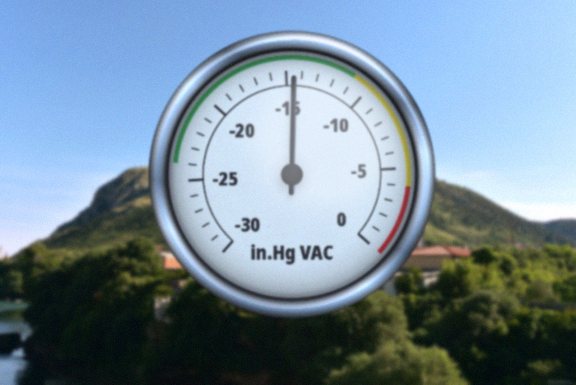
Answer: inHg -14.5
